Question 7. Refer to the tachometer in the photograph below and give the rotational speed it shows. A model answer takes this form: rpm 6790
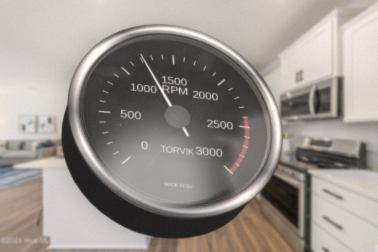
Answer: rpm 1200
